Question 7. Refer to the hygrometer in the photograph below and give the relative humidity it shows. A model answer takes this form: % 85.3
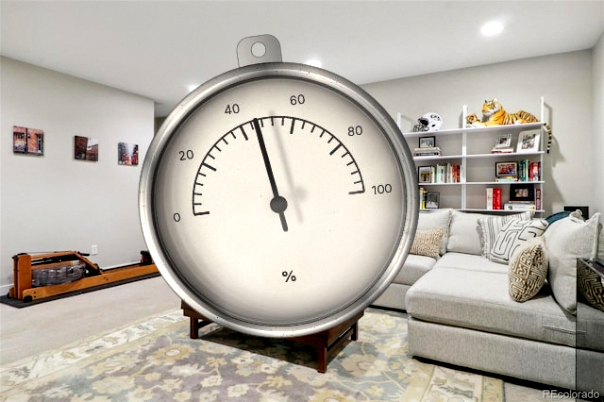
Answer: % 46
